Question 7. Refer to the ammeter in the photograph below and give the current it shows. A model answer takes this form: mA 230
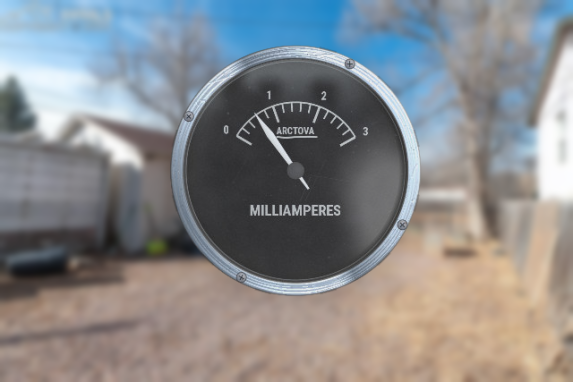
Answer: mA 0.6
